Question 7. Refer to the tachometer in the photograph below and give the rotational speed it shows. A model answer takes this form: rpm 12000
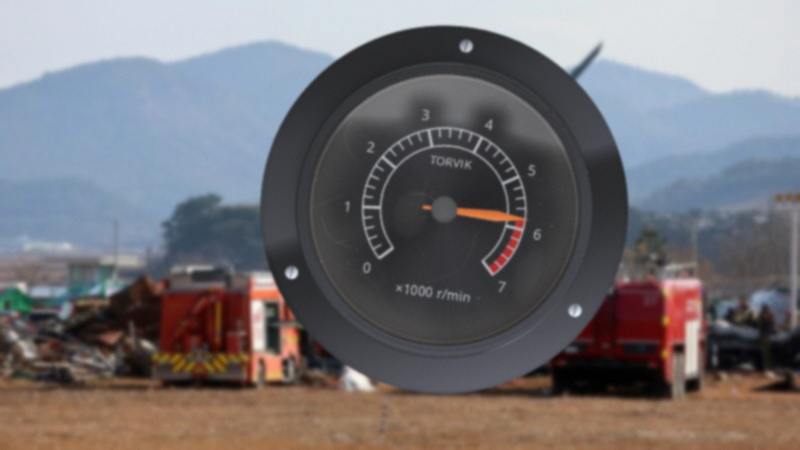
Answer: rpm 5800
